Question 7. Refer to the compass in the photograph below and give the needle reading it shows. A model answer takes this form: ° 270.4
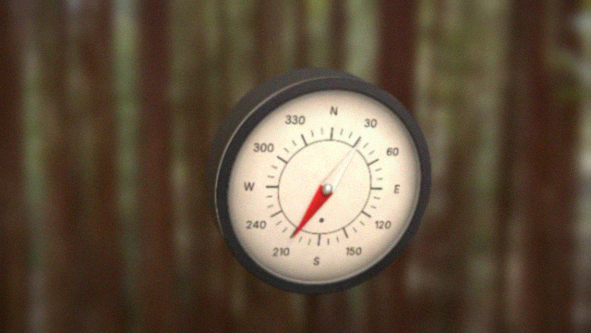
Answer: ° 210
